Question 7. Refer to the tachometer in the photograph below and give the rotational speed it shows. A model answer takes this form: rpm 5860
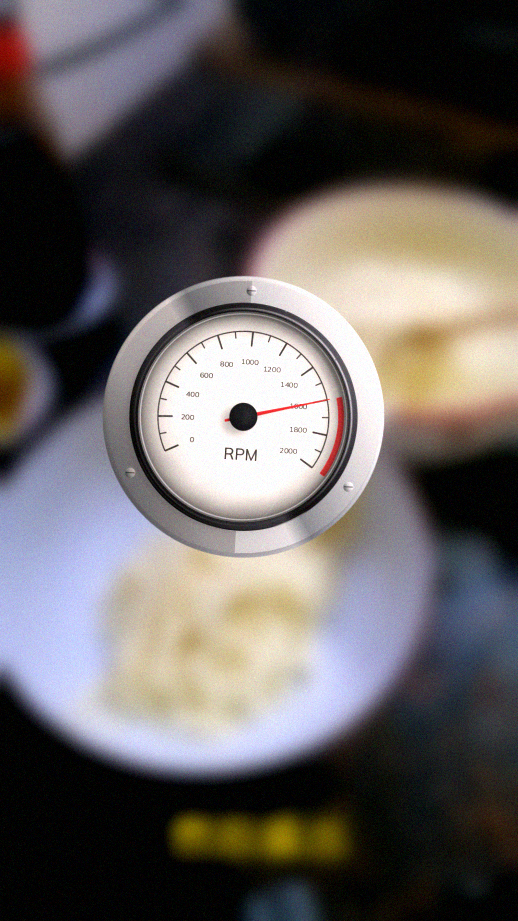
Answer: rpm 1600
